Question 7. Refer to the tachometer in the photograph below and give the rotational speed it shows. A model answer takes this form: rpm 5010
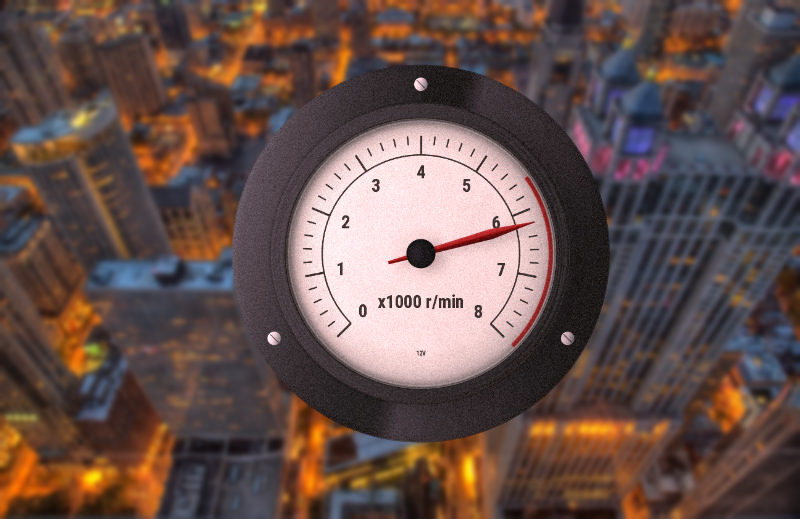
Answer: rpm 6200
